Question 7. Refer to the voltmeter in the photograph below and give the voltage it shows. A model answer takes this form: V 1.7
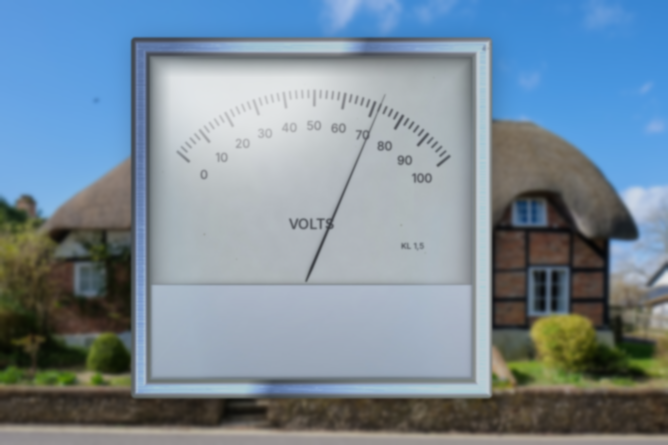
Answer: V 72
